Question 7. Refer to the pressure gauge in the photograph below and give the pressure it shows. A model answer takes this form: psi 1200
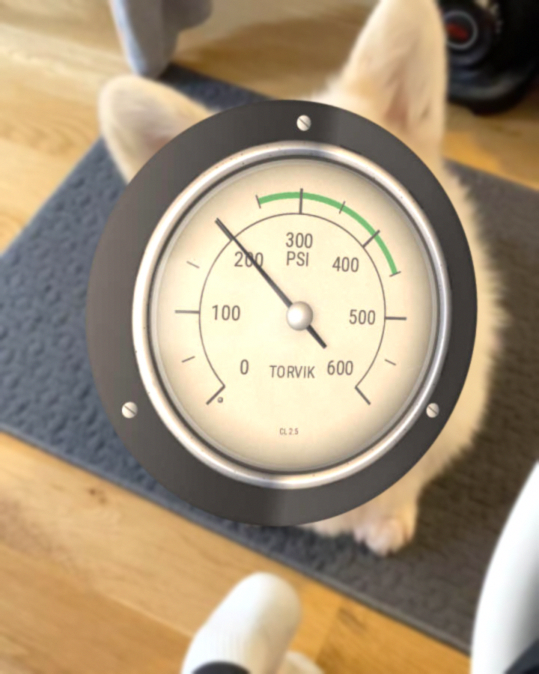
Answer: psi 200
